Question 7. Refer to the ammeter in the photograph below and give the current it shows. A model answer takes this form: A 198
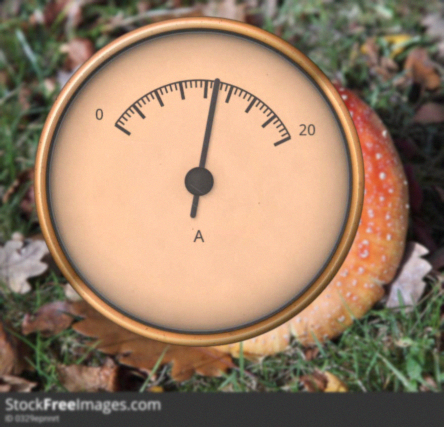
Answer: A 11
